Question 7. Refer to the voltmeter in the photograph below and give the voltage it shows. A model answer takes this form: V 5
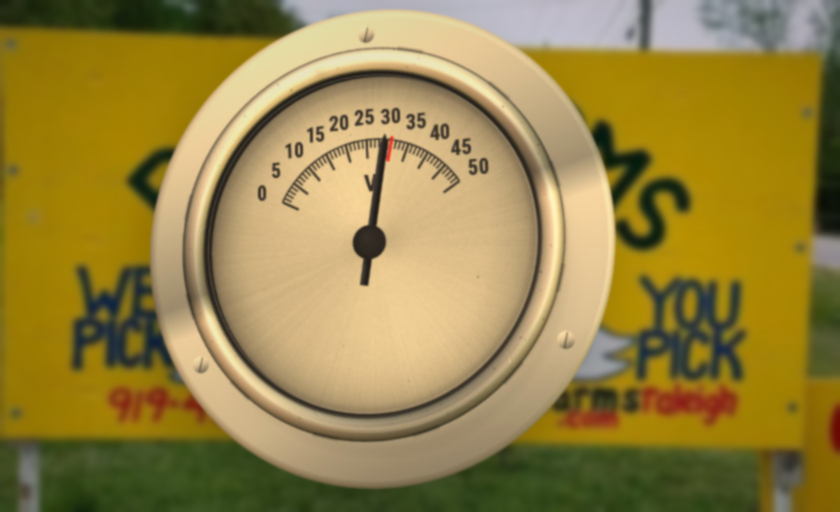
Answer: V 30
